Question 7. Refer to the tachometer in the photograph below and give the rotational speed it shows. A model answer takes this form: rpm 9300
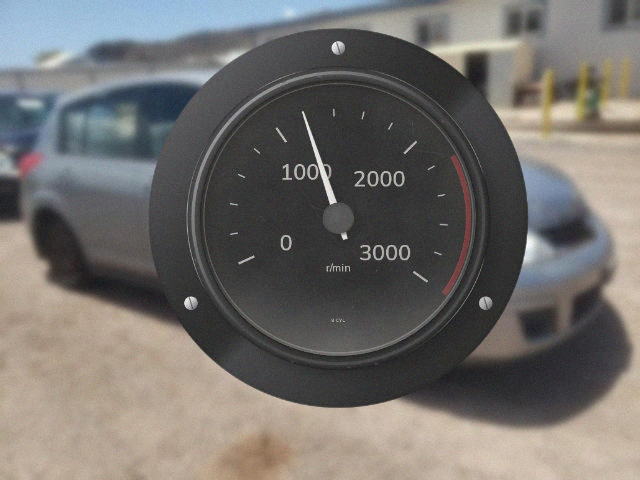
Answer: rpm 1200
